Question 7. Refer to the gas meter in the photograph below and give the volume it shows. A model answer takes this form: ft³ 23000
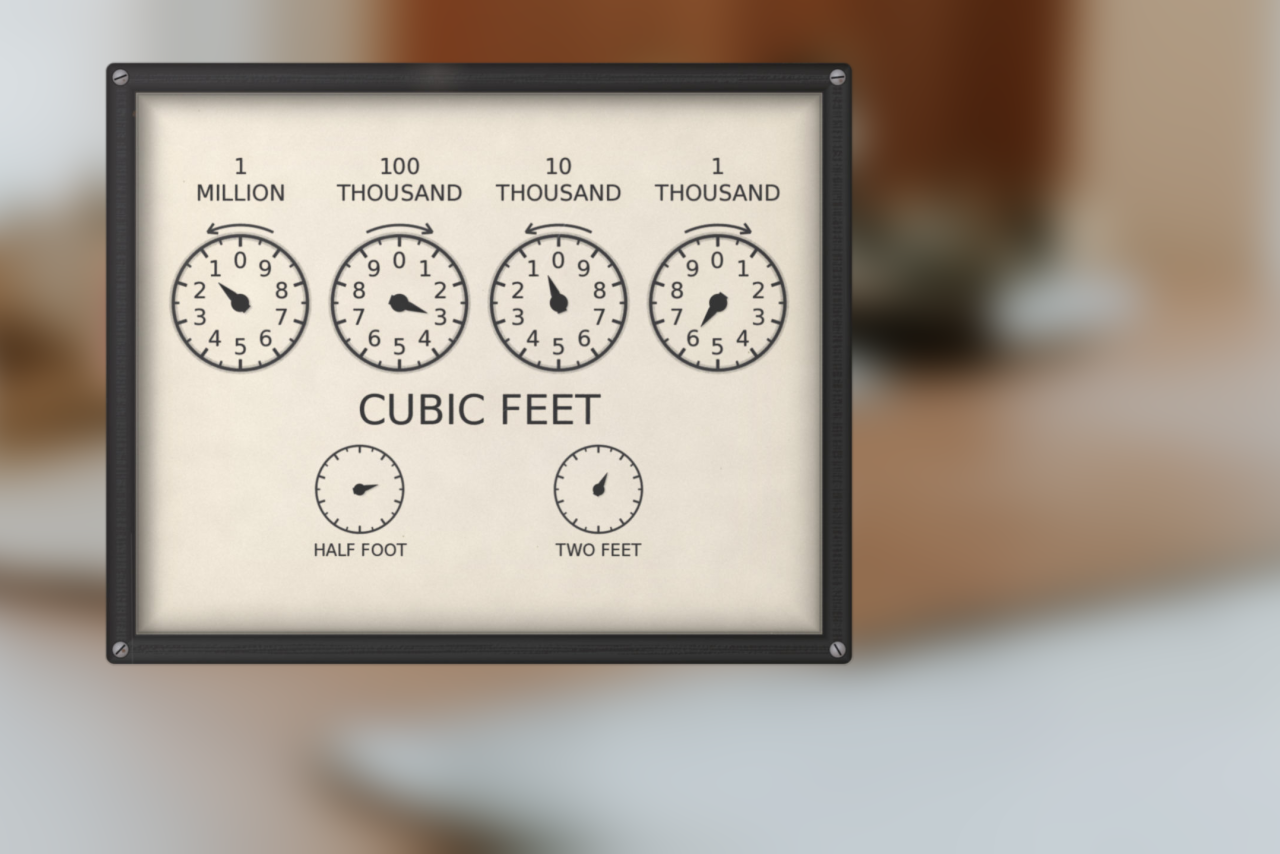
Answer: ft³ 130600
